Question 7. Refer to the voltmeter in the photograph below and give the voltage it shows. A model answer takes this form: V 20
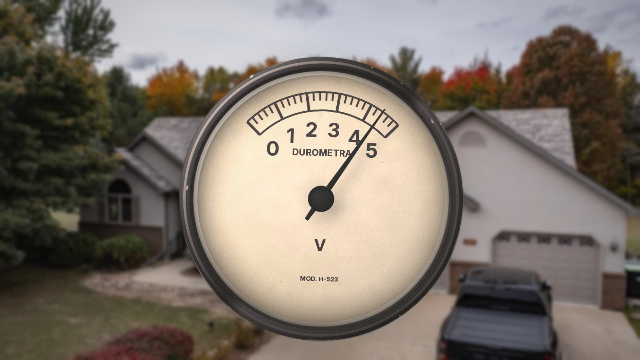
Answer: V 4.4
